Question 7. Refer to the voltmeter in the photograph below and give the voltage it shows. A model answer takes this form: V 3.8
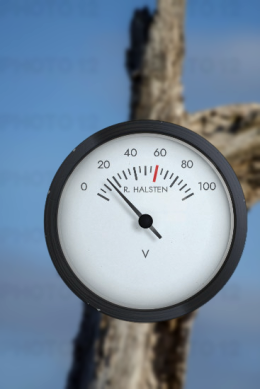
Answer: V 15
